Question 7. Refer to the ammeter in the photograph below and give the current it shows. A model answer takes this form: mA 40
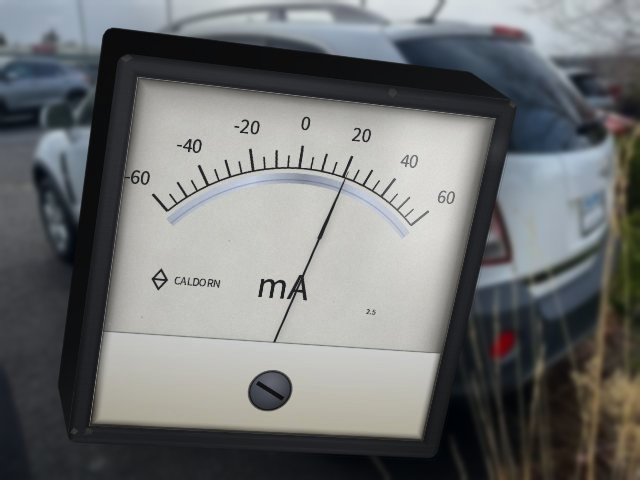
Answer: mA 20
